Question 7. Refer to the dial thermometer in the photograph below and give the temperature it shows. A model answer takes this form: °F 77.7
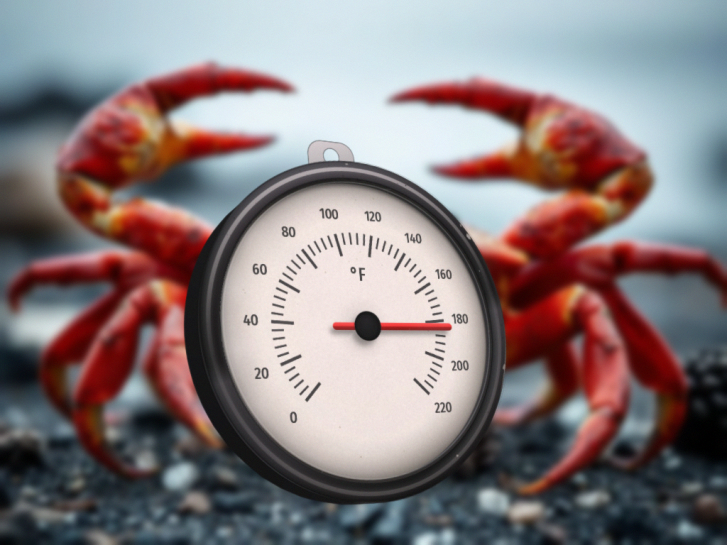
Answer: °F 184
